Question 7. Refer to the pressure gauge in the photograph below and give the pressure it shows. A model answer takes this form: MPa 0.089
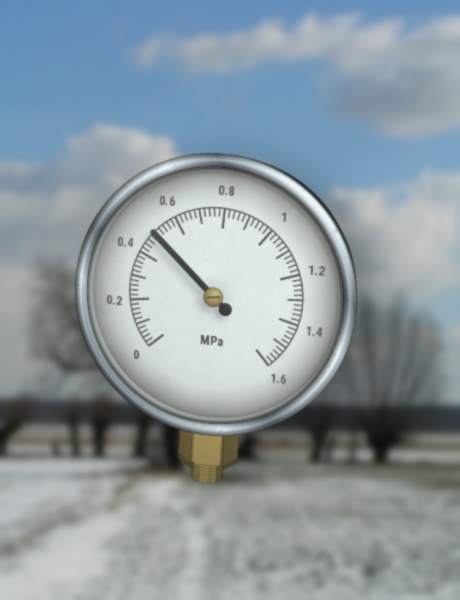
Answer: MPa 0.5
